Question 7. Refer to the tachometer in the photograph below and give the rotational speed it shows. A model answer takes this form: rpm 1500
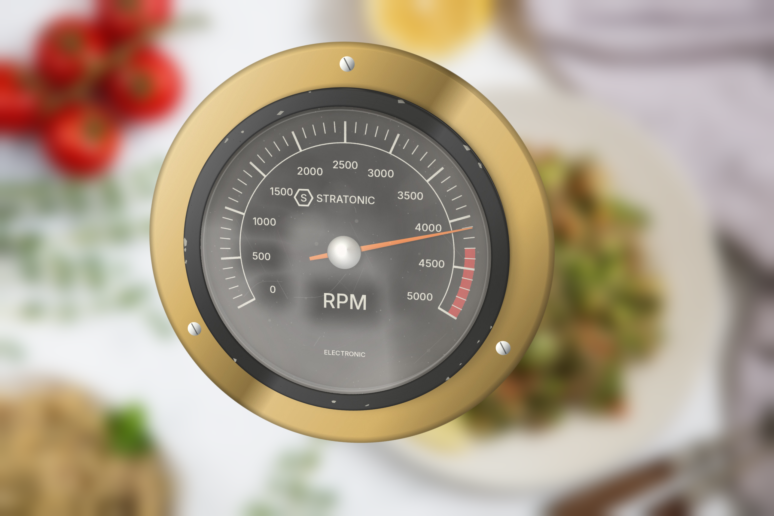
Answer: rpm 4100
